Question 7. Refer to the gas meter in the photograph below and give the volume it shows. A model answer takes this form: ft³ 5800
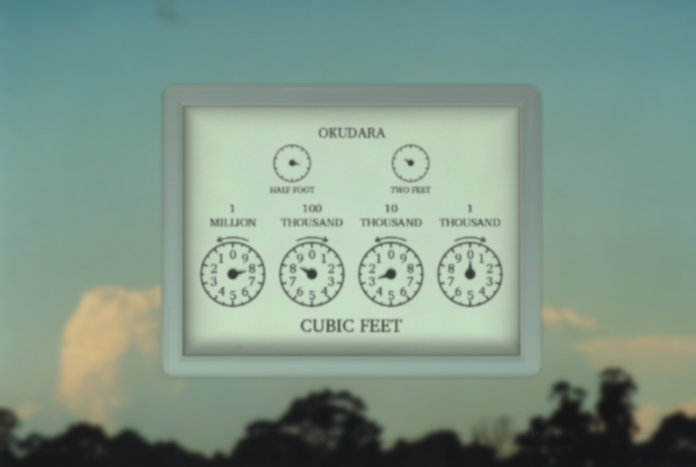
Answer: ft³ 783000
